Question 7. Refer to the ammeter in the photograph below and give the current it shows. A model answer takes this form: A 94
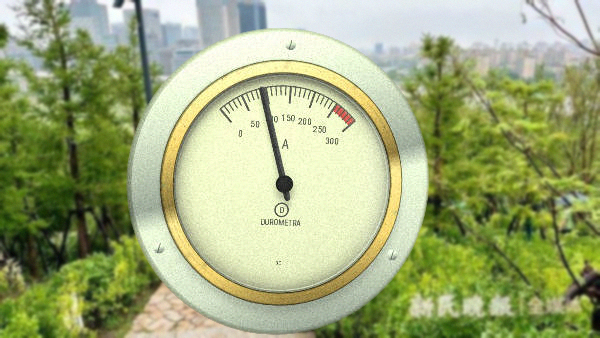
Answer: A 90
